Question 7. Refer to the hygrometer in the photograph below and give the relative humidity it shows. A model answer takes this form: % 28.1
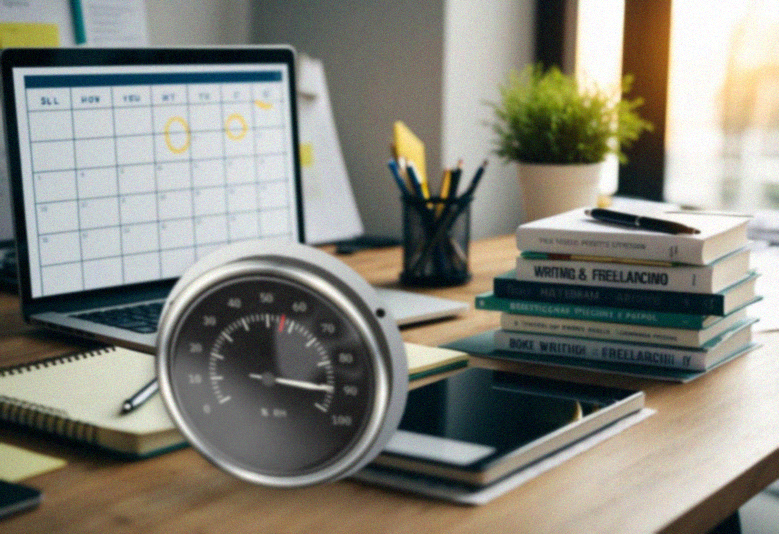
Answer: % 90
